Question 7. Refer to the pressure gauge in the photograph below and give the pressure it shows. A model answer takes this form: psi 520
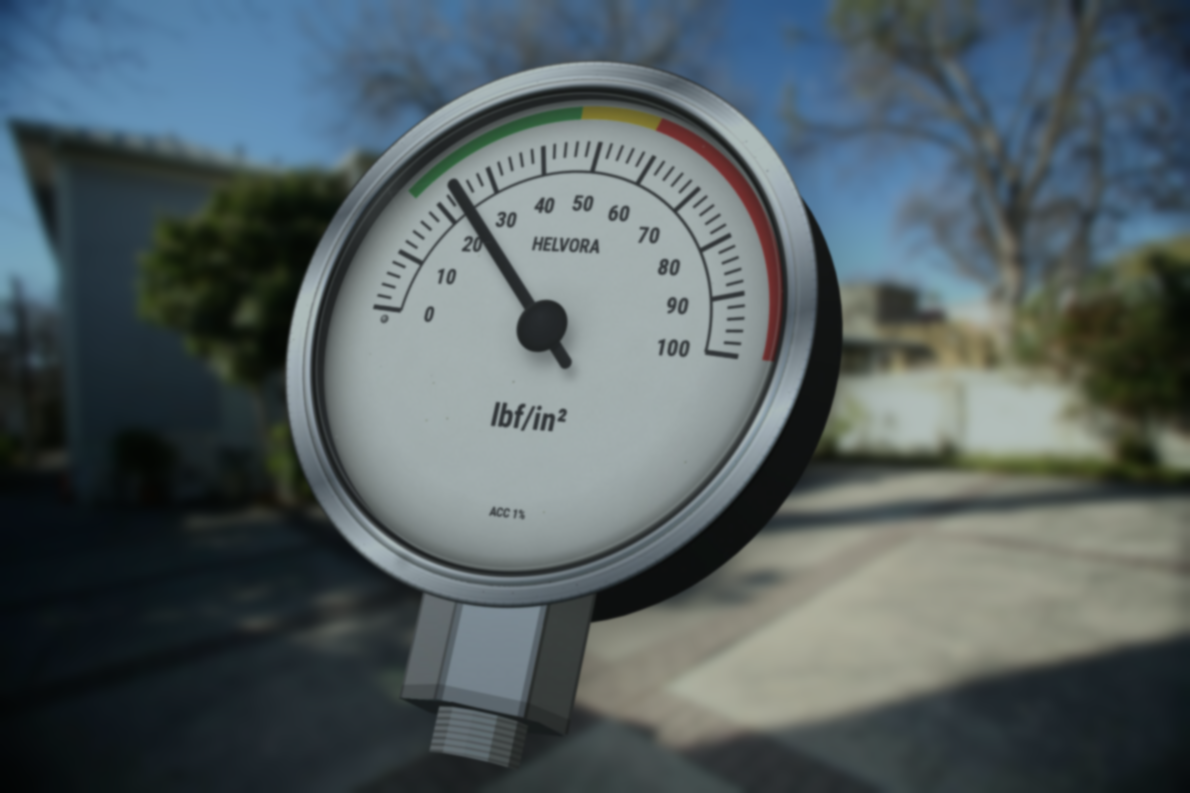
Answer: psi 24
